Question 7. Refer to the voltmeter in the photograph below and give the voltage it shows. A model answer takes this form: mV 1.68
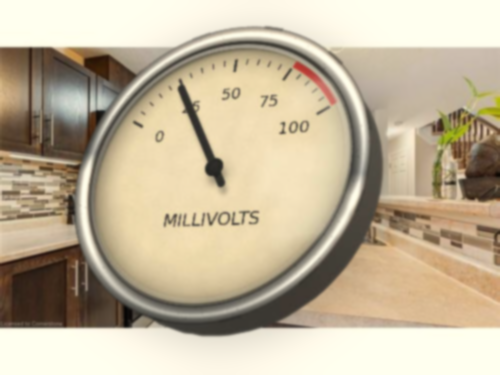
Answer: mV 25
